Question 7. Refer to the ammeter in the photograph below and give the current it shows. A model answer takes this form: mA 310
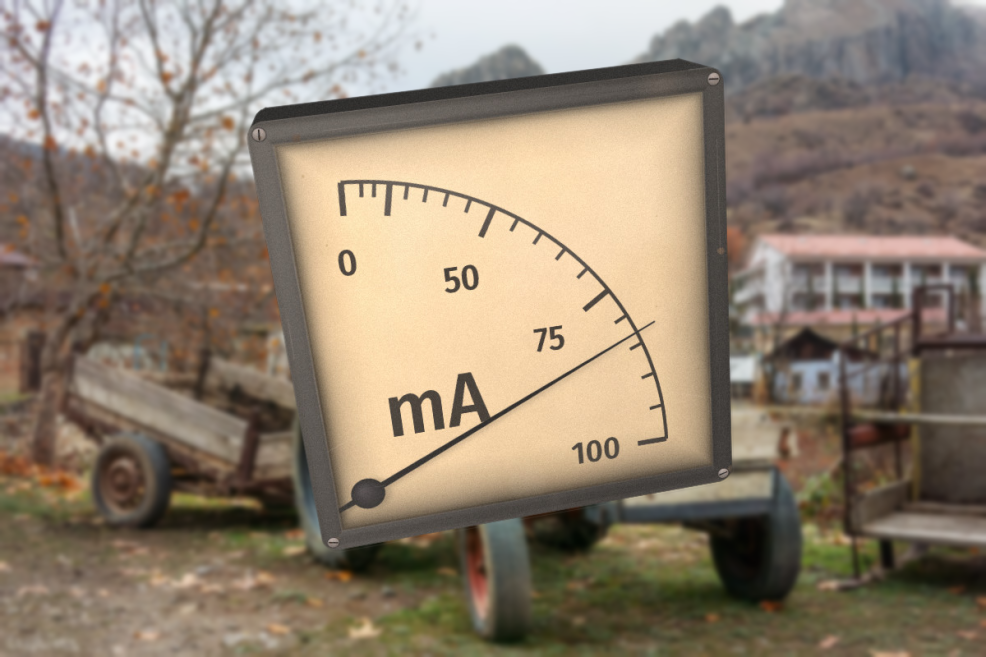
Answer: mA 82.5
